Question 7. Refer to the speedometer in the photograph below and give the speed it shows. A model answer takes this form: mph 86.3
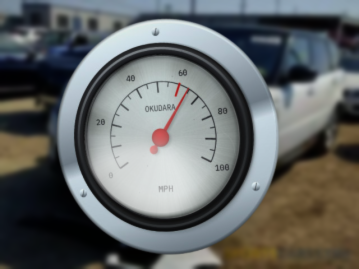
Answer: mph 65
